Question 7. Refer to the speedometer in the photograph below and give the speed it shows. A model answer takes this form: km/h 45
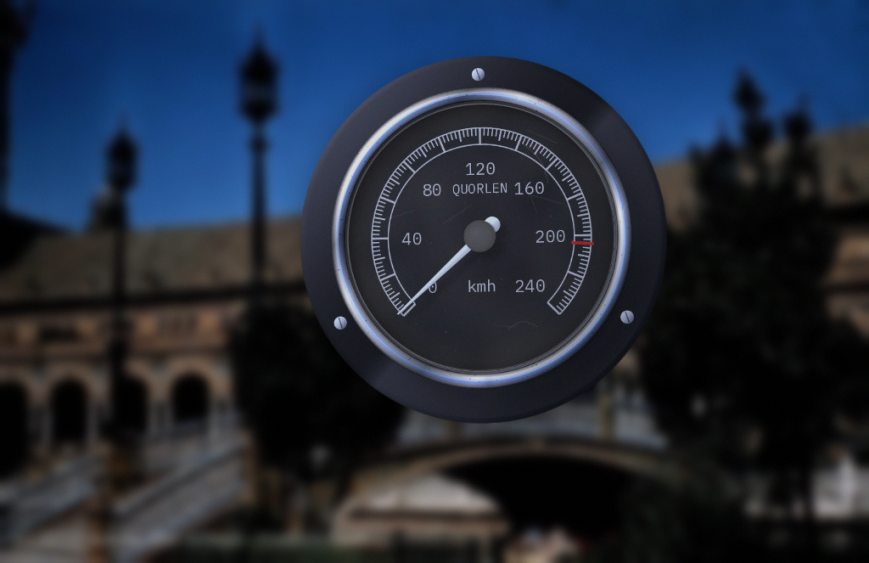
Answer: km/h 2
